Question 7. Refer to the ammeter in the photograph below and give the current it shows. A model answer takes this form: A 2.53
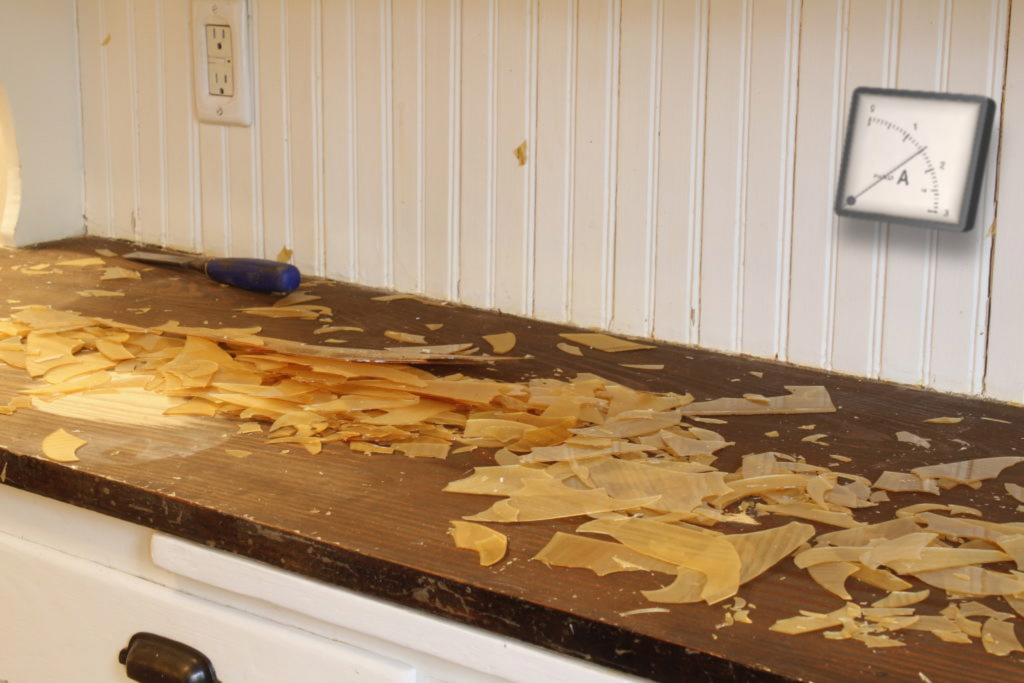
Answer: A 1.5
